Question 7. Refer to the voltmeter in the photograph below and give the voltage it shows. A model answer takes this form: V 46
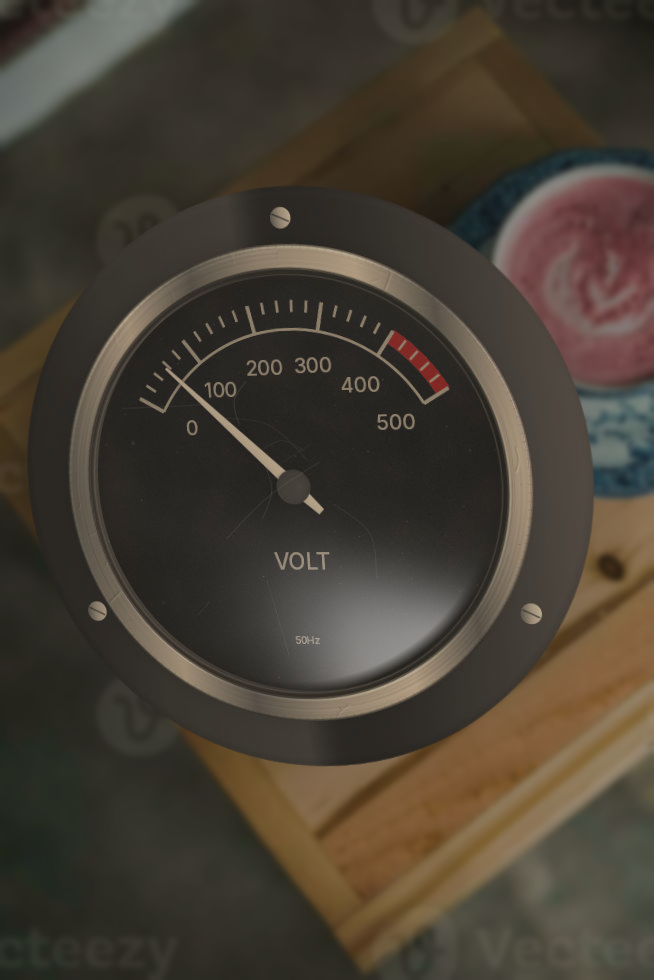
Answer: V 60
